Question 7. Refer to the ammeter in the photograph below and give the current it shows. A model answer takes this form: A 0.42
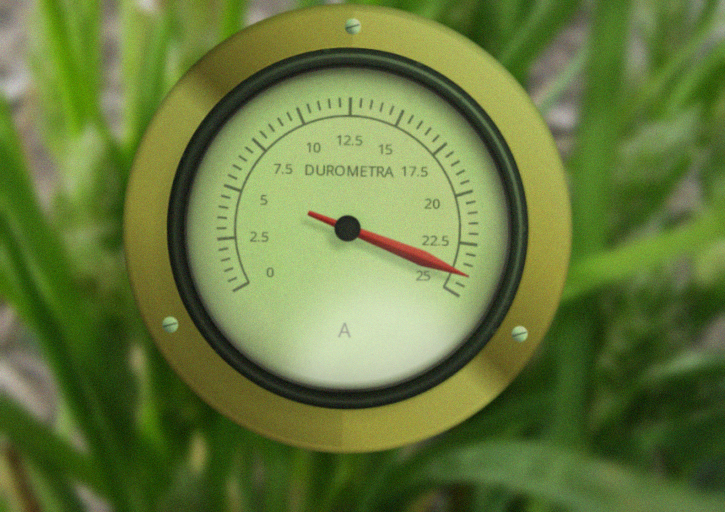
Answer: A 24
